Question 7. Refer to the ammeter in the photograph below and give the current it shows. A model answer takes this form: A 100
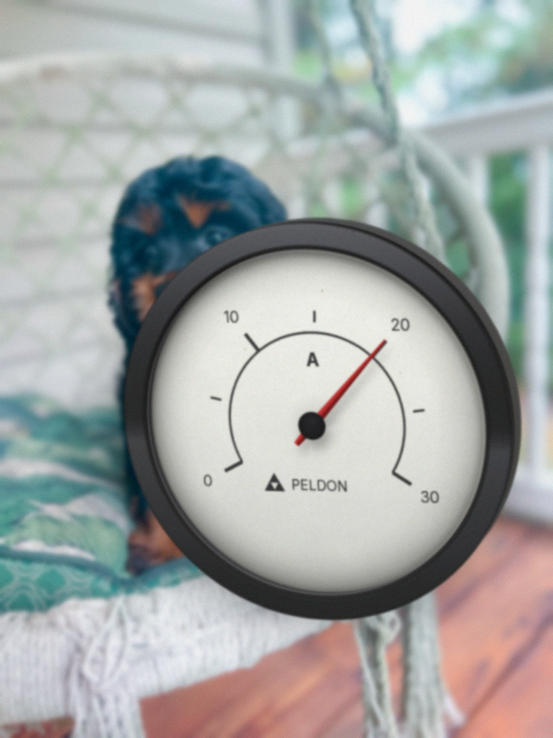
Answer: A 20
